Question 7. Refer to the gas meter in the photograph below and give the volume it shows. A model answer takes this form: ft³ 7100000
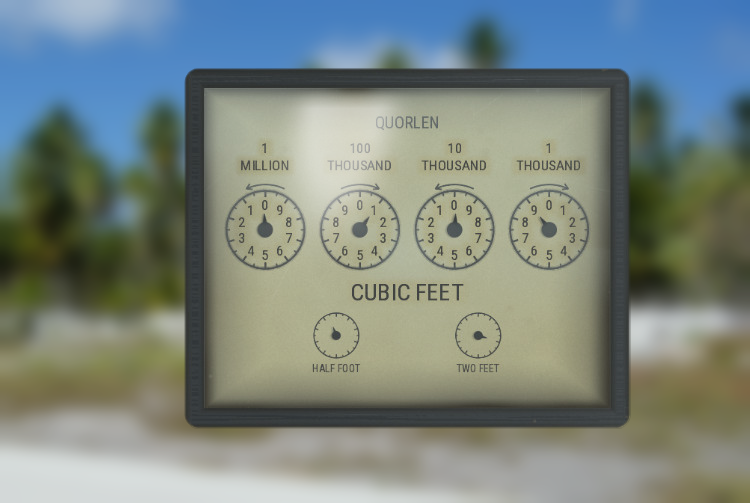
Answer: ft³ 9900
